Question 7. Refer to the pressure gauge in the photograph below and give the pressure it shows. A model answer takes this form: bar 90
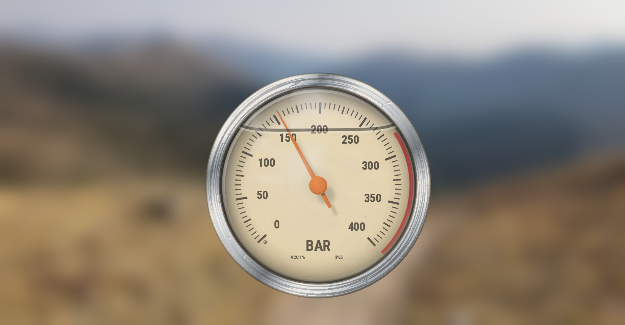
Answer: bar 155
